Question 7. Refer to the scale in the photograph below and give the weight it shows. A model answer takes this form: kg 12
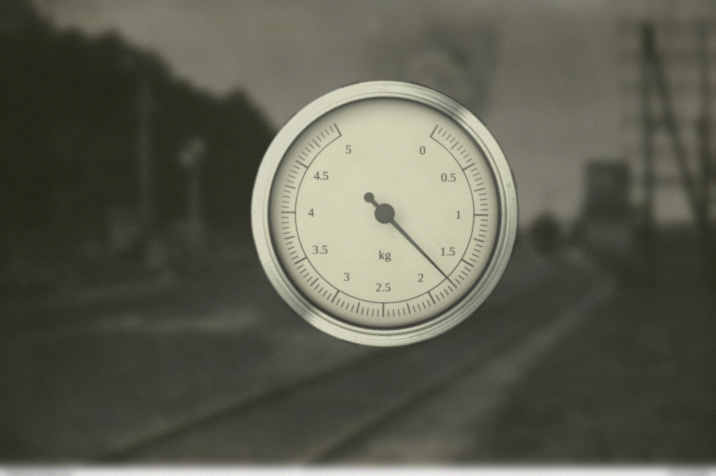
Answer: kg 1.75
